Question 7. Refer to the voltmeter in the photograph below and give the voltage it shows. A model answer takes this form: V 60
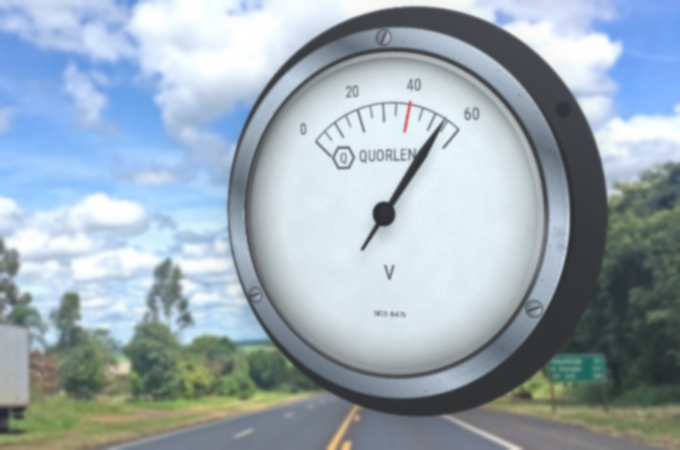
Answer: V 55
